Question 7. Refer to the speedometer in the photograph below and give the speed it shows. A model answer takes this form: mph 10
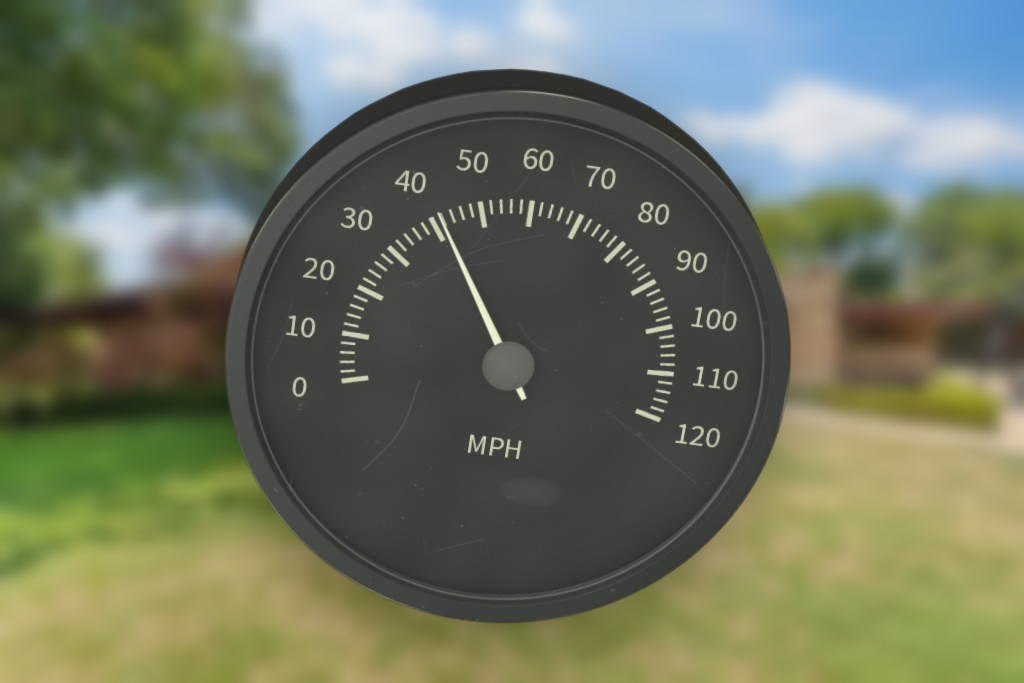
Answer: mph 42
